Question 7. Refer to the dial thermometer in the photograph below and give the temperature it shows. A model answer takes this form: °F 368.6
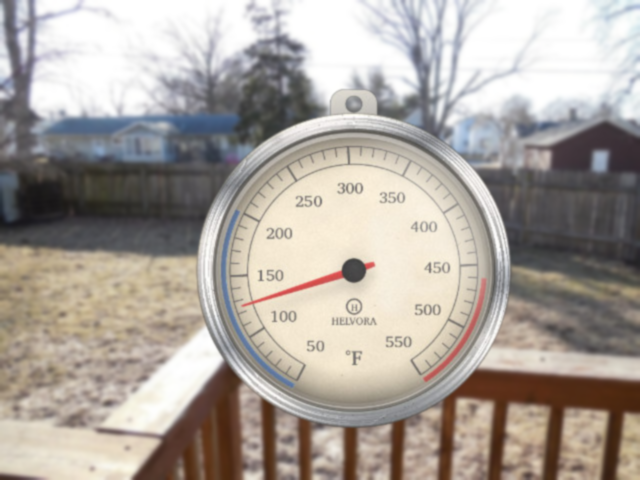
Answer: °F 125
